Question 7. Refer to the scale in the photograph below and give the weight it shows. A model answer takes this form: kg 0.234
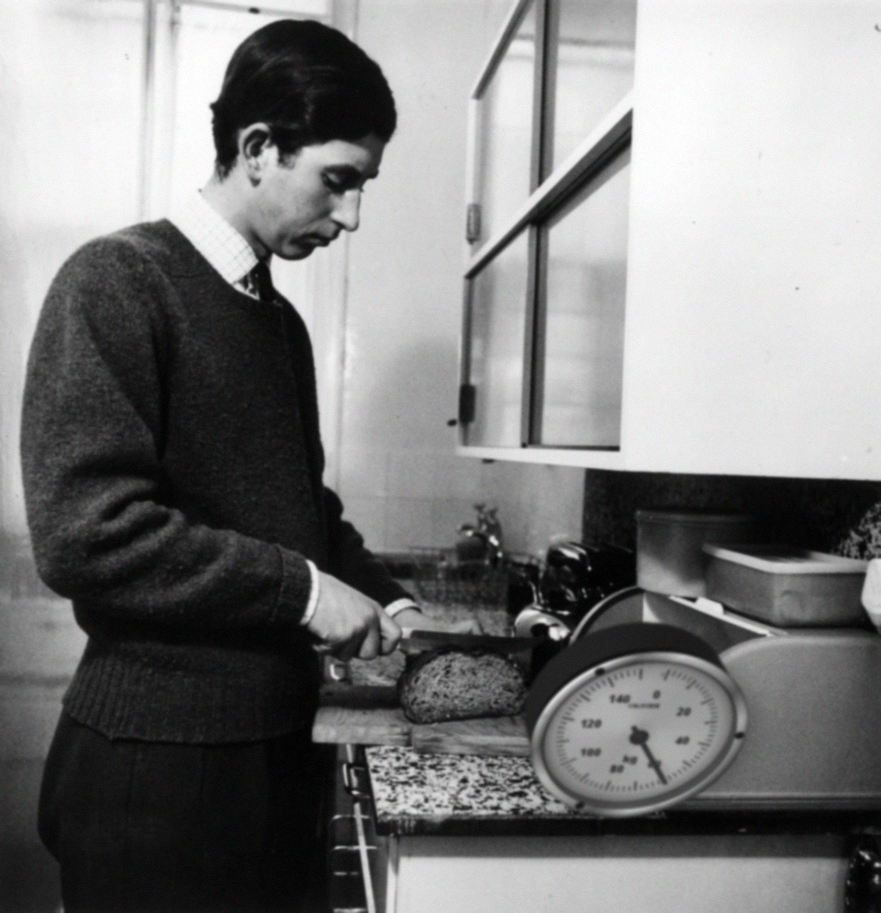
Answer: kg 60
